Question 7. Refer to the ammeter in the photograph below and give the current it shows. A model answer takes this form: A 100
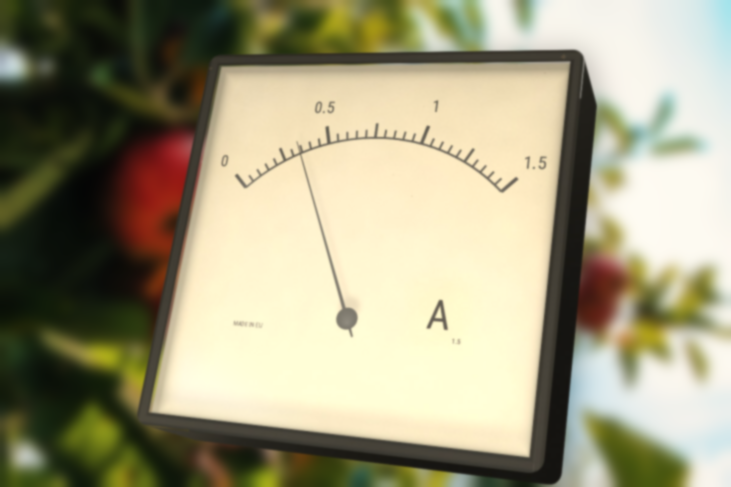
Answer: A 0.35
